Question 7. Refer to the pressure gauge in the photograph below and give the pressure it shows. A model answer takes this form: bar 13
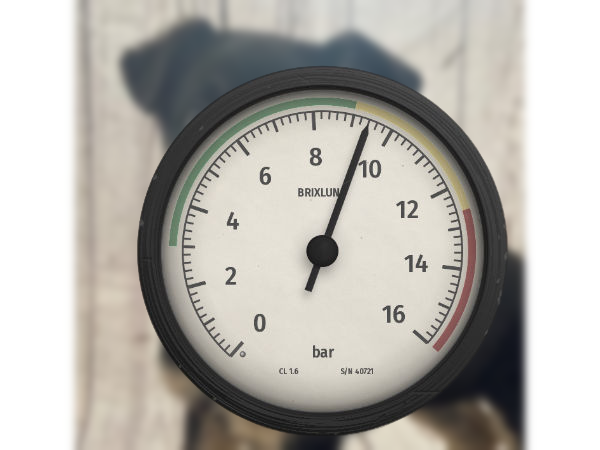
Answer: bar 9.4
